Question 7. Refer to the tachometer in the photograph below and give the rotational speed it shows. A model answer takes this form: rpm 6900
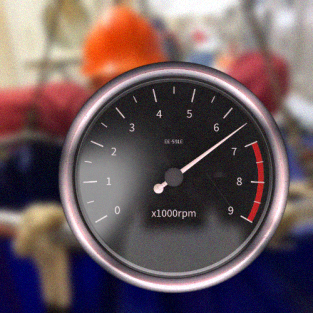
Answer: rpm 6500
